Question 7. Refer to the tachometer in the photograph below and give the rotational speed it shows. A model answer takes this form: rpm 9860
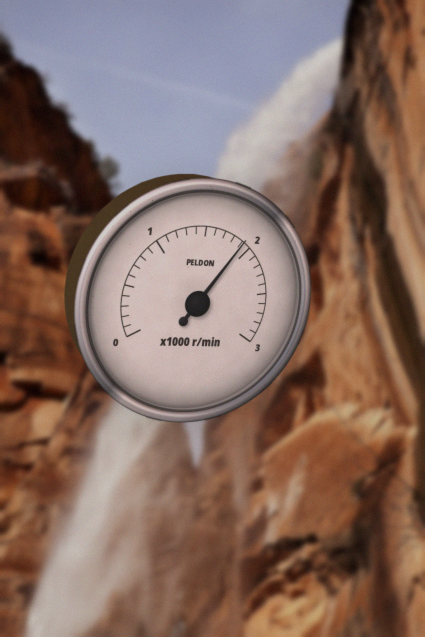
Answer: rpm 1900
